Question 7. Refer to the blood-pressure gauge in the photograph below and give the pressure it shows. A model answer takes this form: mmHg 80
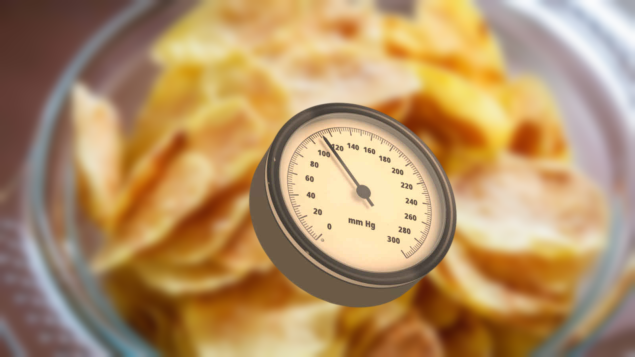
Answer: mmHg 110
